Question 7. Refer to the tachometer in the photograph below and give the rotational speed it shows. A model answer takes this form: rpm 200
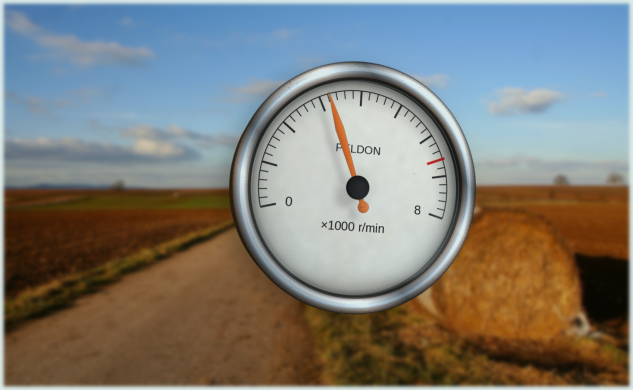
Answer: rpm 3200
